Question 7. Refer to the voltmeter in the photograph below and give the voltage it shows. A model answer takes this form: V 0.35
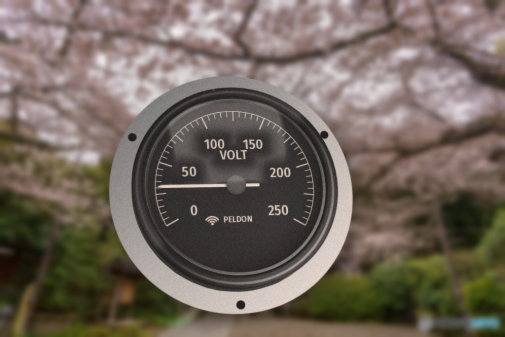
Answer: V 30
